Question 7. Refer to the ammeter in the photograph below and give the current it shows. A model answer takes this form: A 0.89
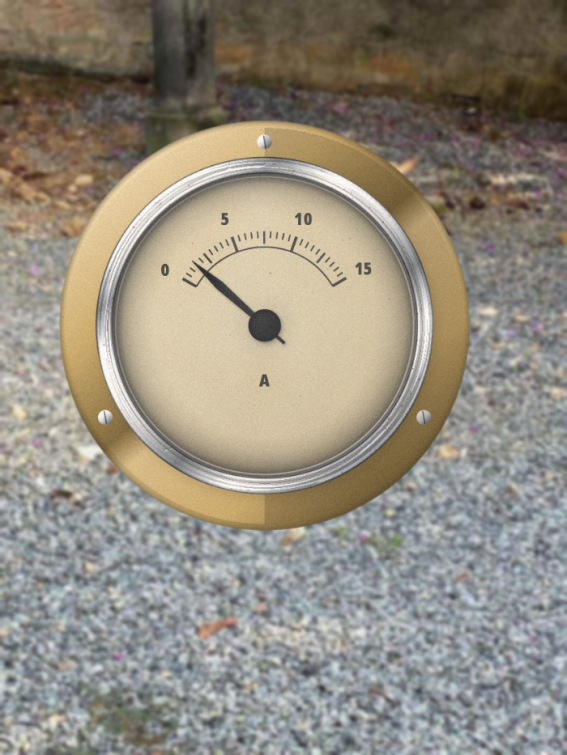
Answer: A 1.5
